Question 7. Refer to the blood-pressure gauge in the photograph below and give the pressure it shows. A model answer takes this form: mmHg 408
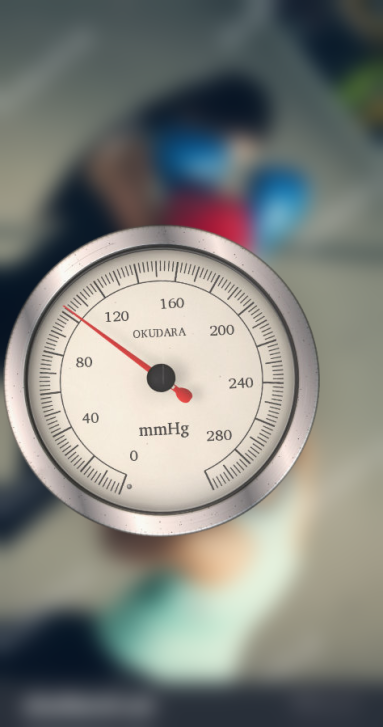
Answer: mmHg 102
